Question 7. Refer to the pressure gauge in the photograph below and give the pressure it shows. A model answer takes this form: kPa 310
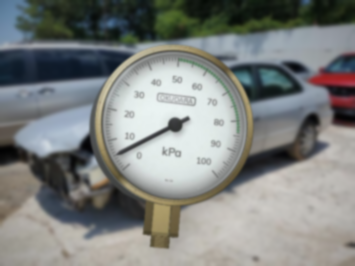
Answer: kPa 5
